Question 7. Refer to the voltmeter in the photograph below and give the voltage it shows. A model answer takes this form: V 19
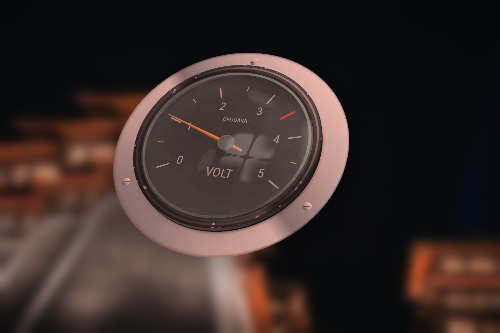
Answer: V 1
